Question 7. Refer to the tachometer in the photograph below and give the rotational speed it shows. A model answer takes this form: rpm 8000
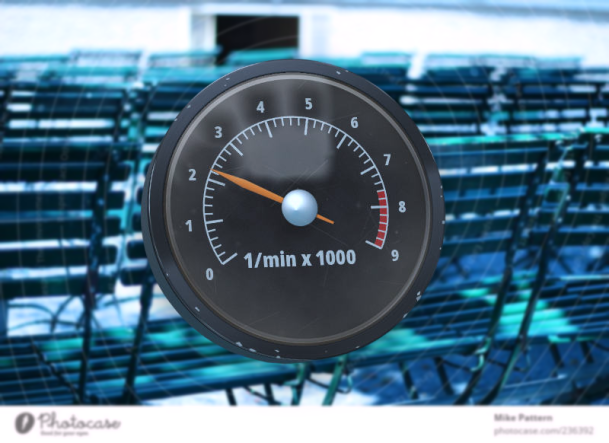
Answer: rpm 2200
